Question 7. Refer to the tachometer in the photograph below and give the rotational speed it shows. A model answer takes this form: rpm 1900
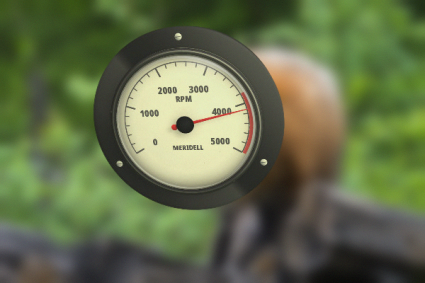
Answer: rpm 4100
